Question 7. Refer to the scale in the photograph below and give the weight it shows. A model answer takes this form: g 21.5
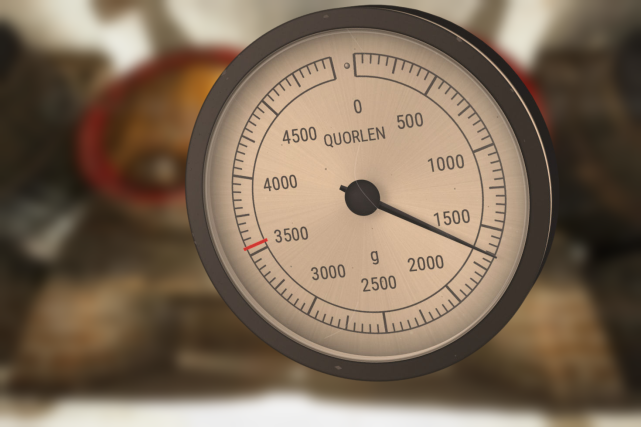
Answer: g 1650
